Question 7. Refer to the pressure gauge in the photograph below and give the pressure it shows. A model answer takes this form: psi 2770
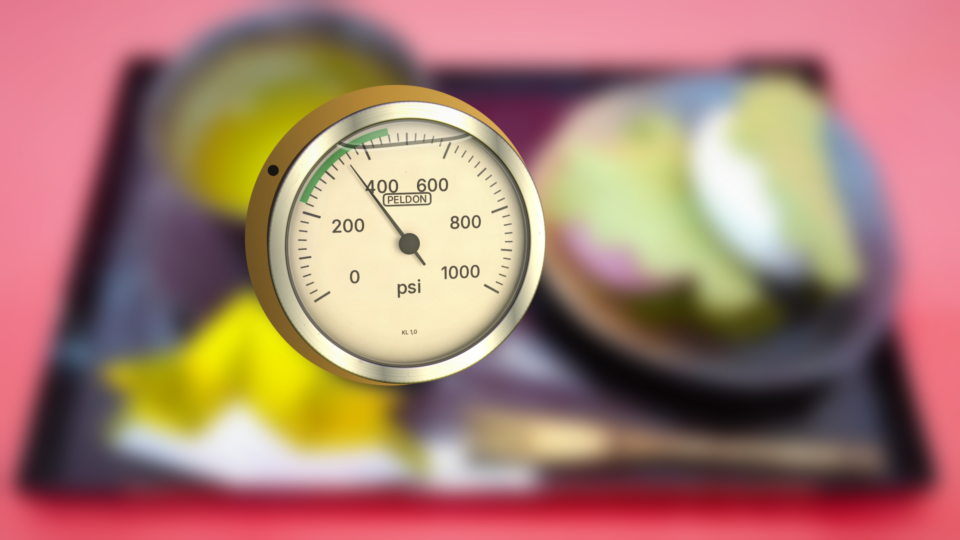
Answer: psi 350
